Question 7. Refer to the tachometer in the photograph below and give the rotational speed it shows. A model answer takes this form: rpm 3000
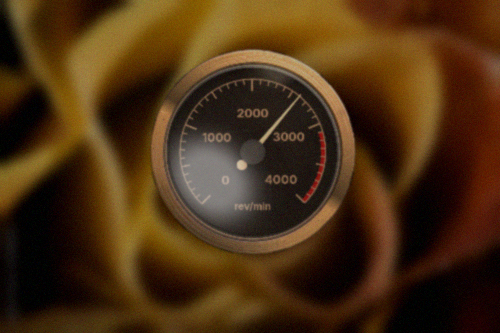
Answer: rpm 2600
